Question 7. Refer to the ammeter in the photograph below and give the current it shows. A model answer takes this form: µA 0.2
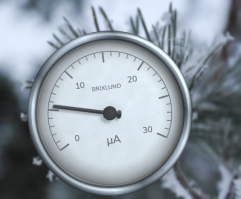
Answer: µA 5.5
